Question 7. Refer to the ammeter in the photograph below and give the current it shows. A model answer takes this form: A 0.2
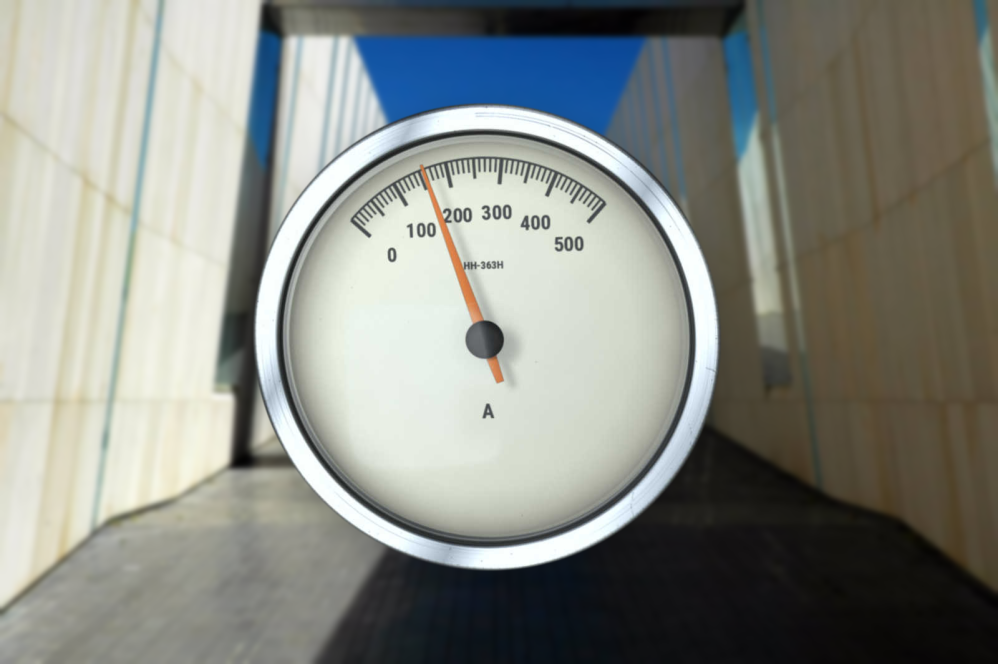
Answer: A 160
